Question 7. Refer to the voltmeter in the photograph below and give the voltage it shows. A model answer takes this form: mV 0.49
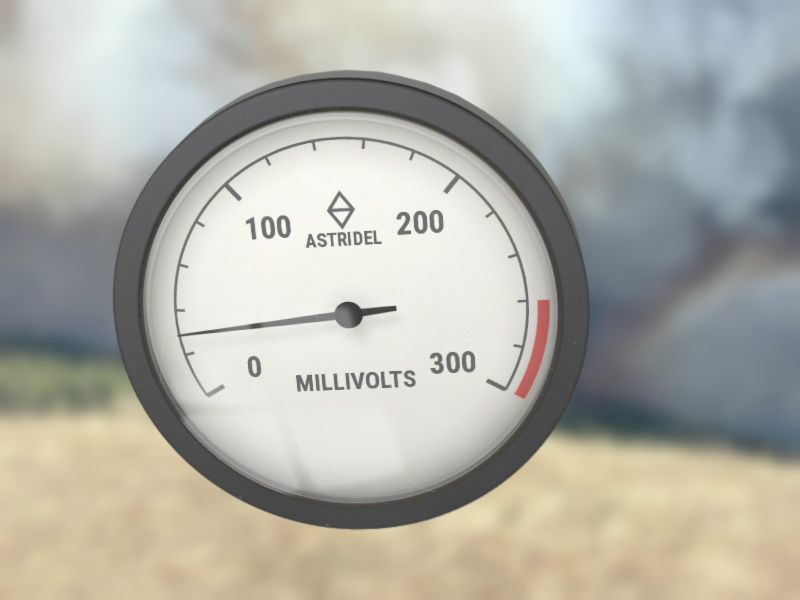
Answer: mV 30
